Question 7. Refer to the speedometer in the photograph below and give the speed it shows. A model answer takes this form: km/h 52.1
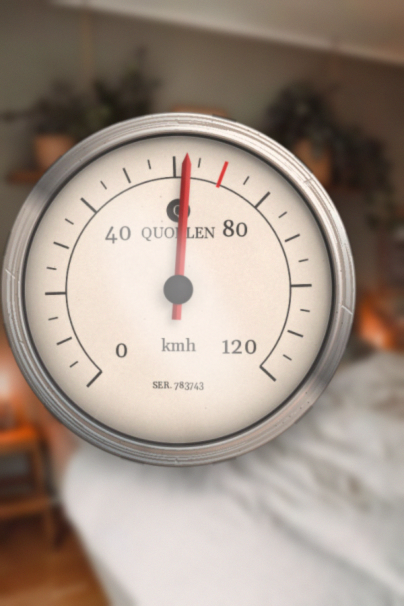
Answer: km/h 62.5
